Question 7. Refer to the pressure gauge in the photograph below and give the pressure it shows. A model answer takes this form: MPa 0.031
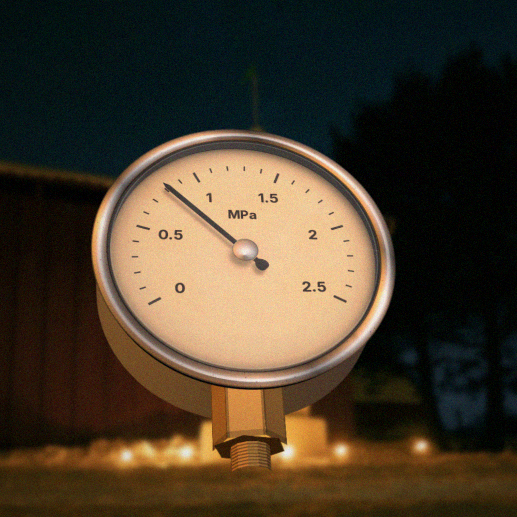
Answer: MPa 0.8
